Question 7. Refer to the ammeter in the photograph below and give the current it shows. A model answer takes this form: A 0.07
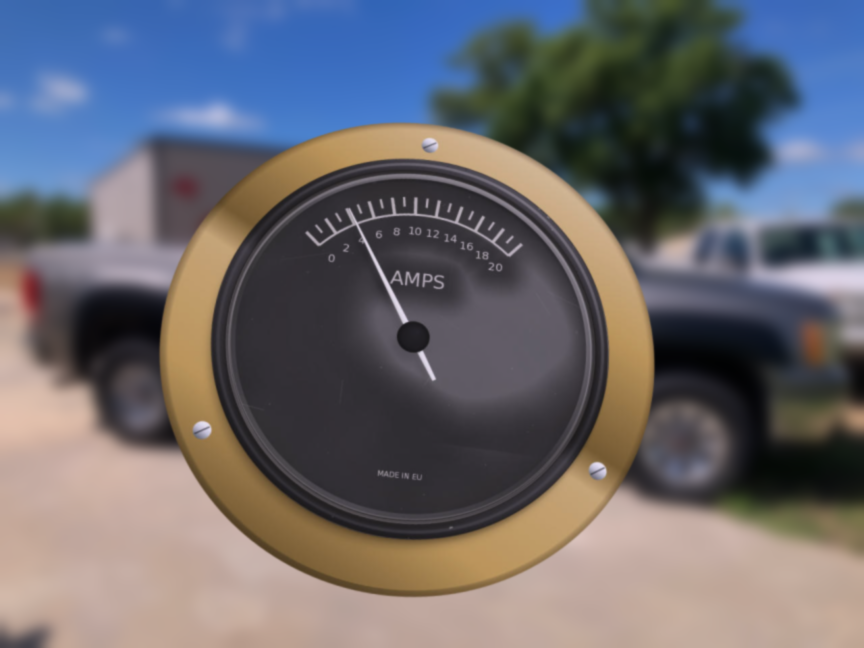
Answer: A 4
